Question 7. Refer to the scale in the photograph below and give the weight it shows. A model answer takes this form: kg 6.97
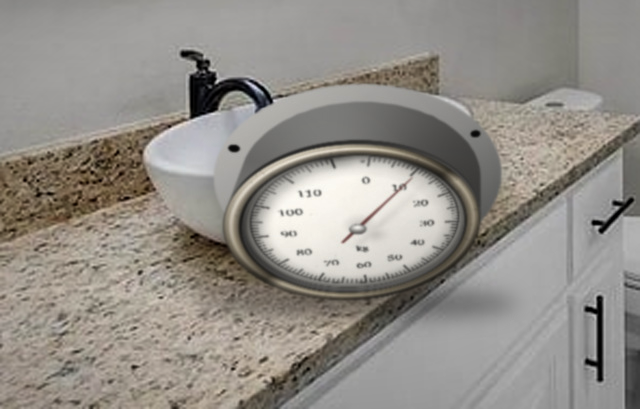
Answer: kg 10
